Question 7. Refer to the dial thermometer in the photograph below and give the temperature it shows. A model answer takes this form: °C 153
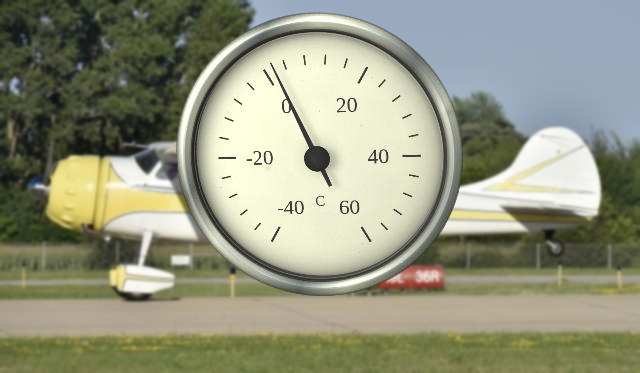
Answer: °C 2
